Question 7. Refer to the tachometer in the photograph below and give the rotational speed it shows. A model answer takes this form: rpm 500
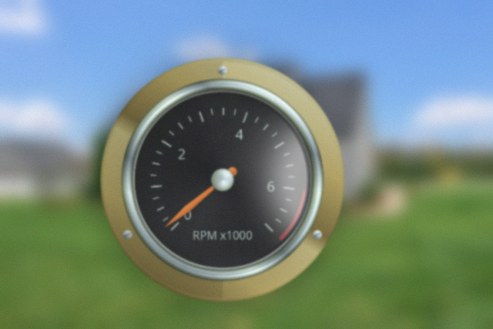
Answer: rpm 125
